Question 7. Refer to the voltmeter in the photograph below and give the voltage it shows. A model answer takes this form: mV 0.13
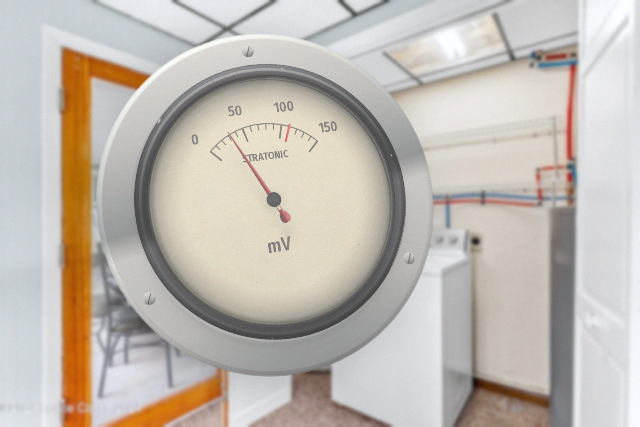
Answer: mV 30
